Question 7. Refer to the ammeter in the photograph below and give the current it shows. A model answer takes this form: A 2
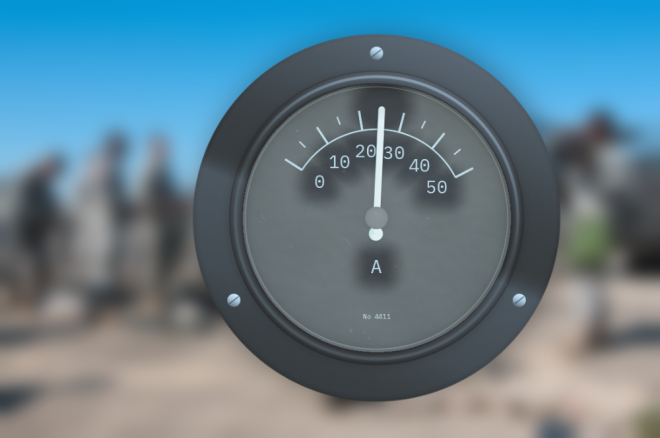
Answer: A 25
